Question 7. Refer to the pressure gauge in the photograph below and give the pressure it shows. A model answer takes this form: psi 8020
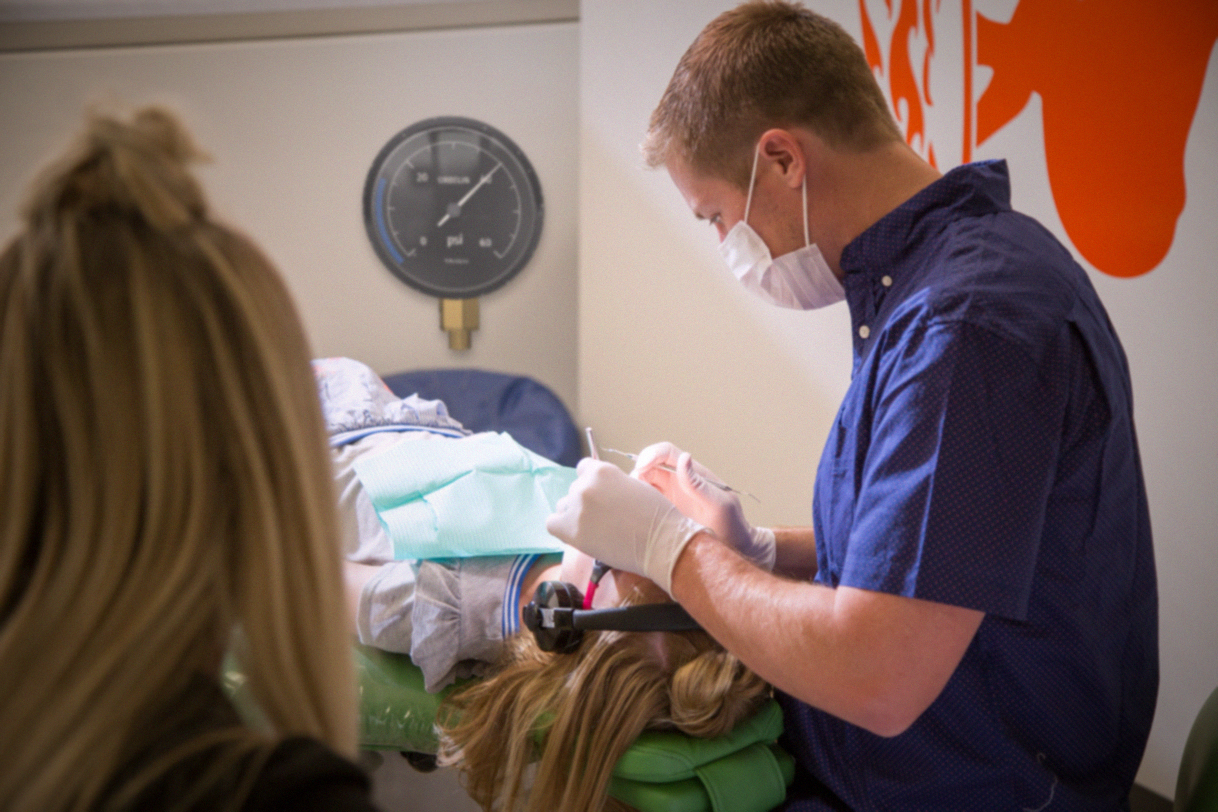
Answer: psi 40
